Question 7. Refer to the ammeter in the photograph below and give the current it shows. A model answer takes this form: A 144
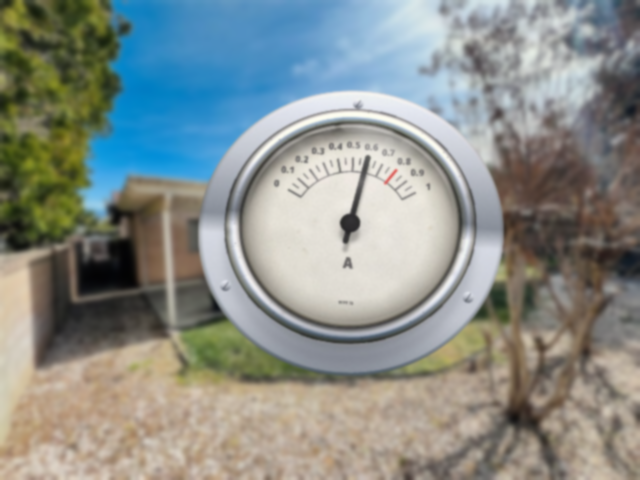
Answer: A 0.6
